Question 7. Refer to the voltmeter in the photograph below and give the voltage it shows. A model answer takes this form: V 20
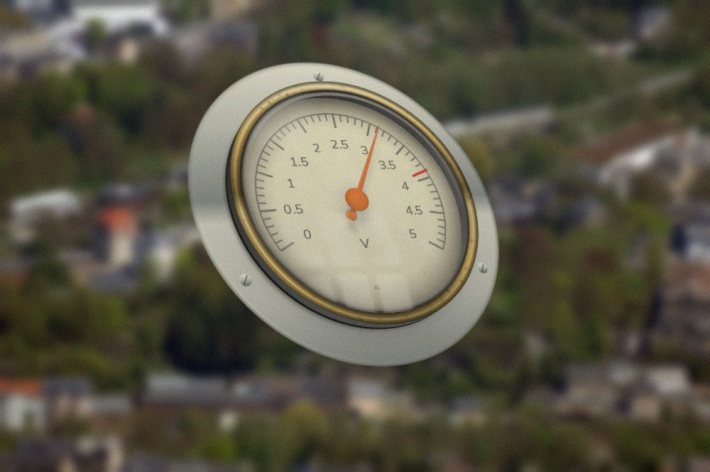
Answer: V 3.1
